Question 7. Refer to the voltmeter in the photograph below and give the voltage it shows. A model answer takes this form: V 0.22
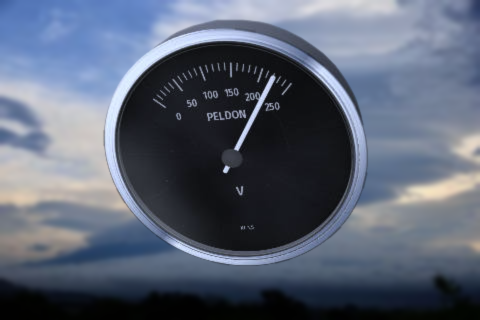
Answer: V 220
